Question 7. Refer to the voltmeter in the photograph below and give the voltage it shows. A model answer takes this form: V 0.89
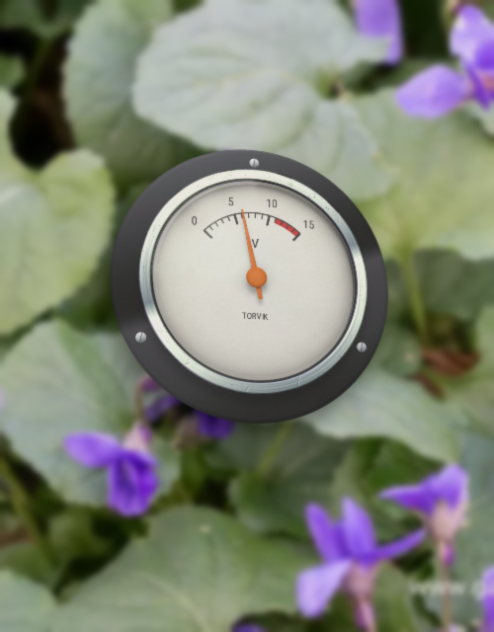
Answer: V 6
